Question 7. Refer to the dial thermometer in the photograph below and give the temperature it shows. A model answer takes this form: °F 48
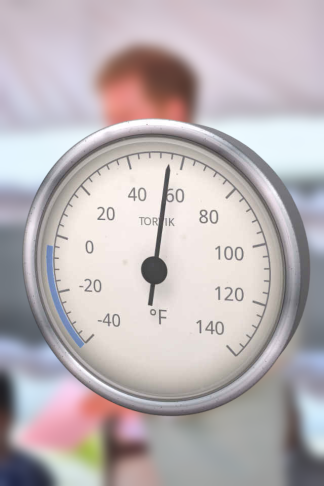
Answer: °F 56
